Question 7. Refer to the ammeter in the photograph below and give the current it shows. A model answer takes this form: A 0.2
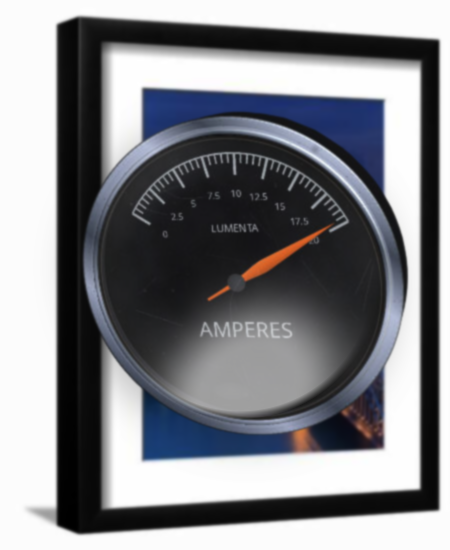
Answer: A 19.5
